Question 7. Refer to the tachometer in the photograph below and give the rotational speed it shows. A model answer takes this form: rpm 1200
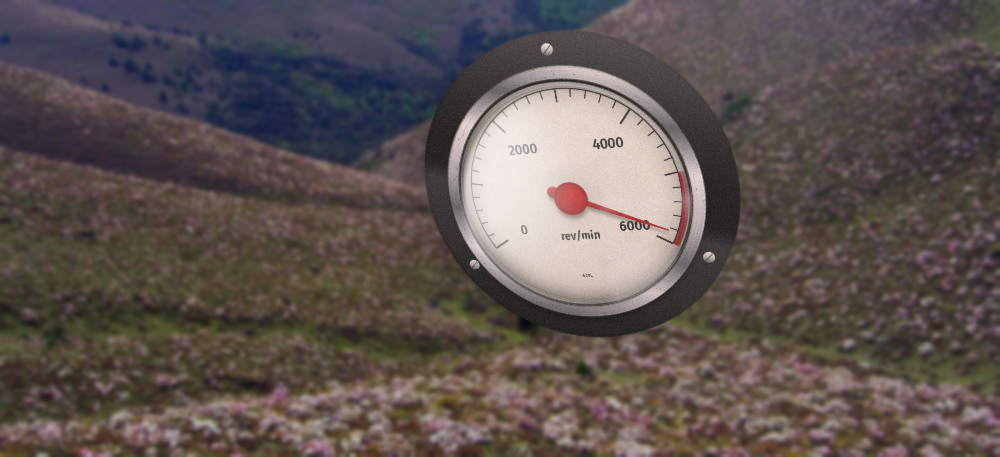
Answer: rpm 5800
